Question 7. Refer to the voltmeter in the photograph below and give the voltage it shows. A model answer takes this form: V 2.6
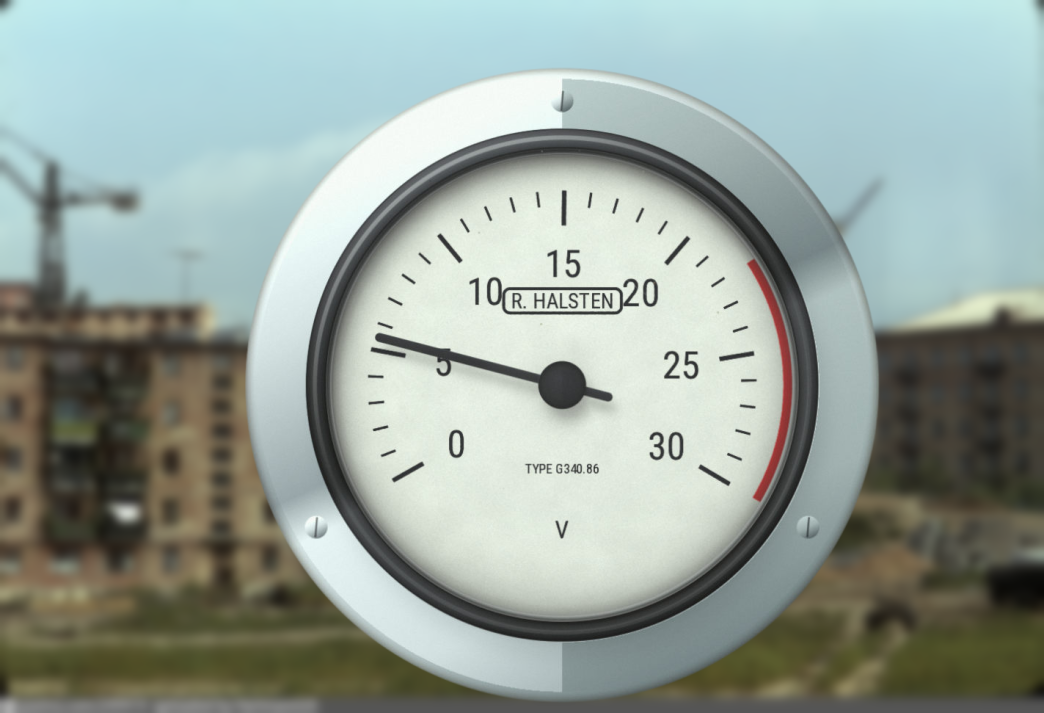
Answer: V 5.5
